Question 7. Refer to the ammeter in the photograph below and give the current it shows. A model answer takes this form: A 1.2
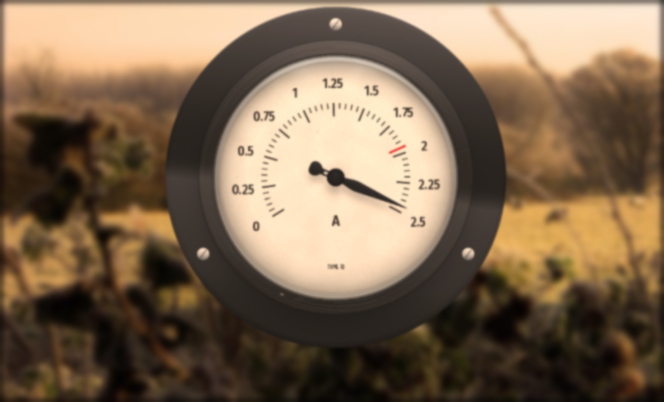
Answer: A 2.45
